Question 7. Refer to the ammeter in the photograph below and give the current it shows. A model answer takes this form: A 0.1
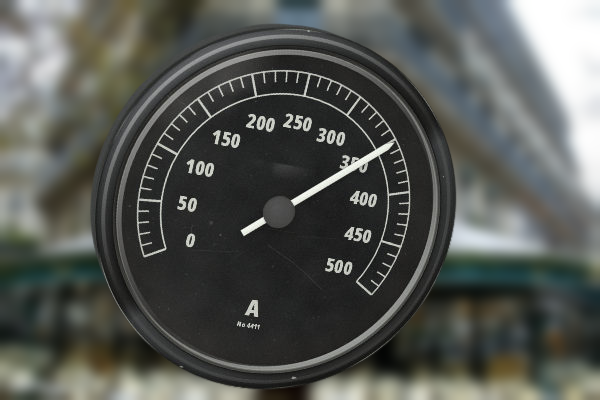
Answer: A 350
